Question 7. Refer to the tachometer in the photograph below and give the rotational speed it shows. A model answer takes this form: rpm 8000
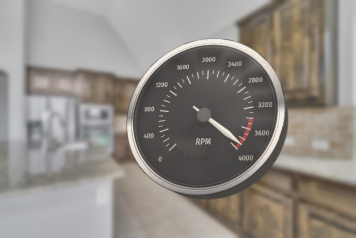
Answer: rpm 3900
